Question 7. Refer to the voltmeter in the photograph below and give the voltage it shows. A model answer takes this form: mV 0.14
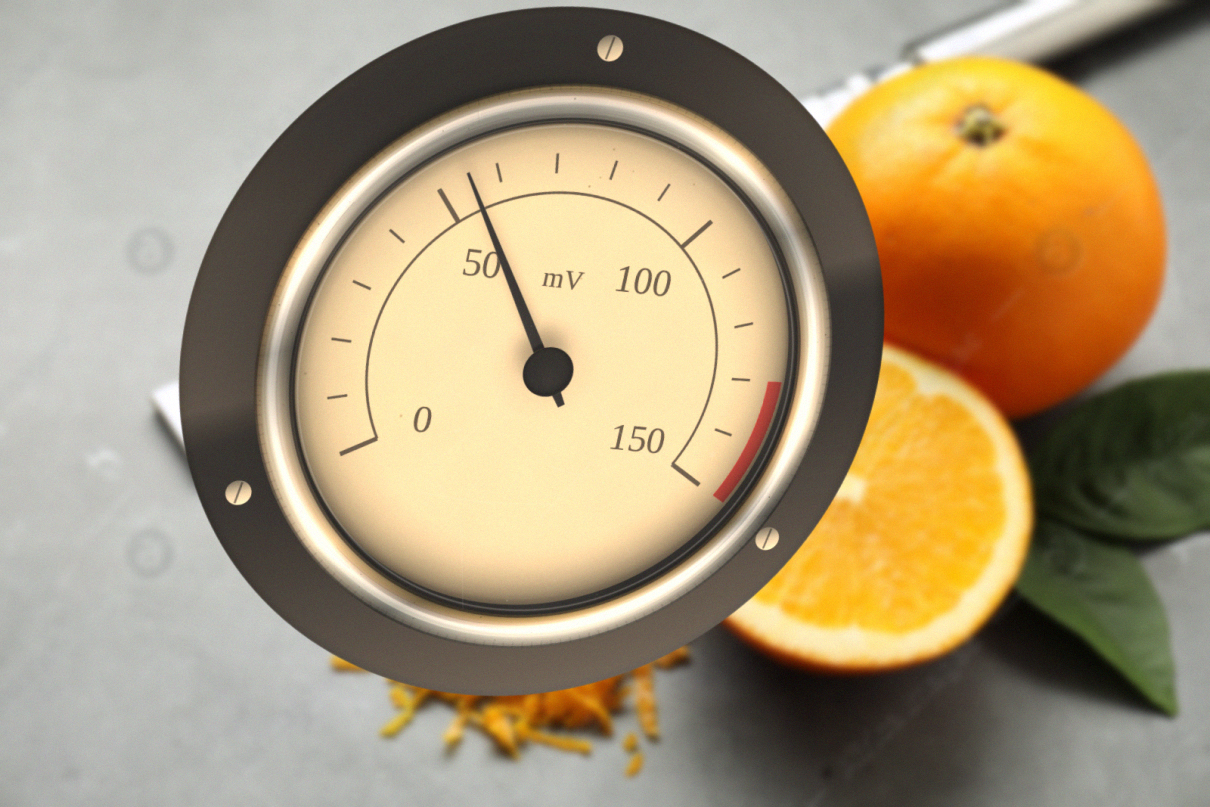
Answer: mV 55
